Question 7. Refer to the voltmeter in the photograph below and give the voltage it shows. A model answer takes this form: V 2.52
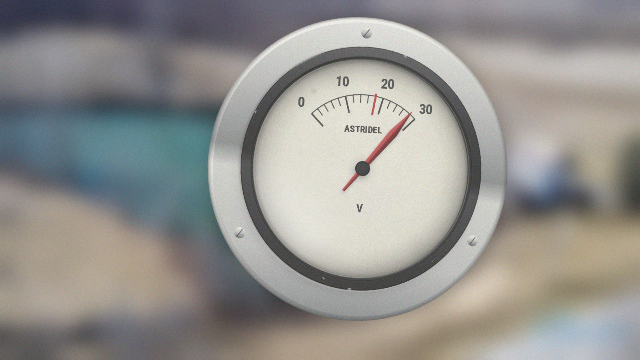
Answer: V 28
